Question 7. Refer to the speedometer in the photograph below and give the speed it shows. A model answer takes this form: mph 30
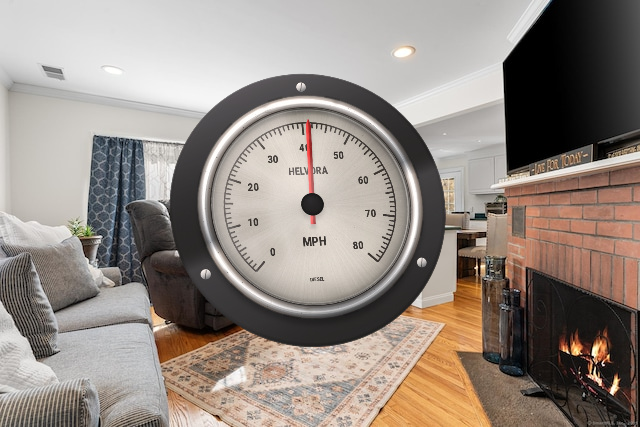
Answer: mph 41
